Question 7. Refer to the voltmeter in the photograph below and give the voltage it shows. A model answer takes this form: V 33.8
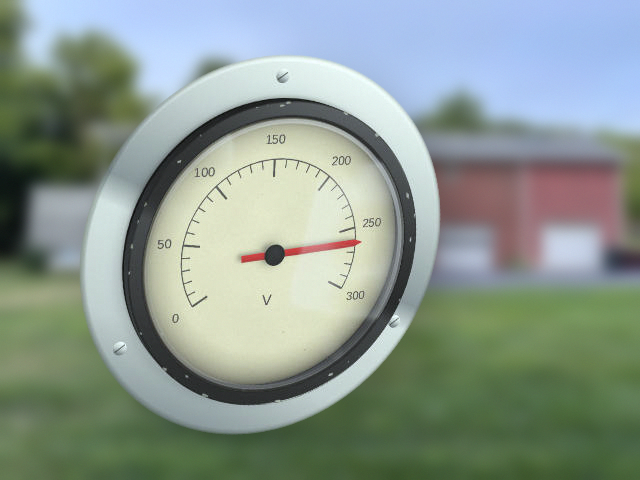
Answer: V 260
